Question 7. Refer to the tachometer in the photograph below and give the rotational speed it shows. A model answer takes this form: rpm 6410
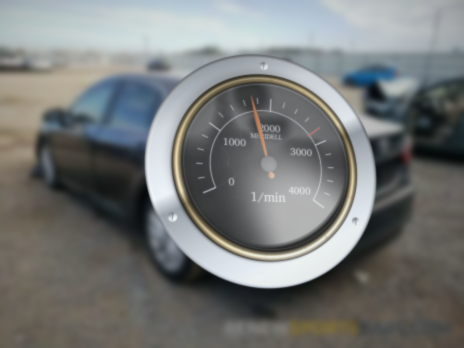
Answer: rpm 1700
